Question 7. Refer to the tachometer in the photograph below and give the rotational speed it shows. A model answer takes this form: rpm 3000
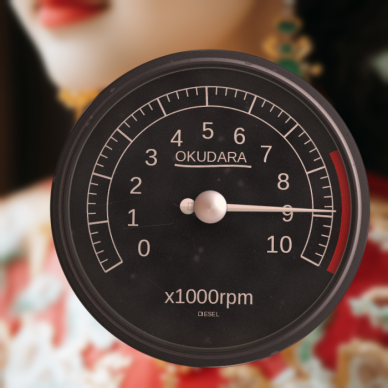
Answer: rpm 8900
